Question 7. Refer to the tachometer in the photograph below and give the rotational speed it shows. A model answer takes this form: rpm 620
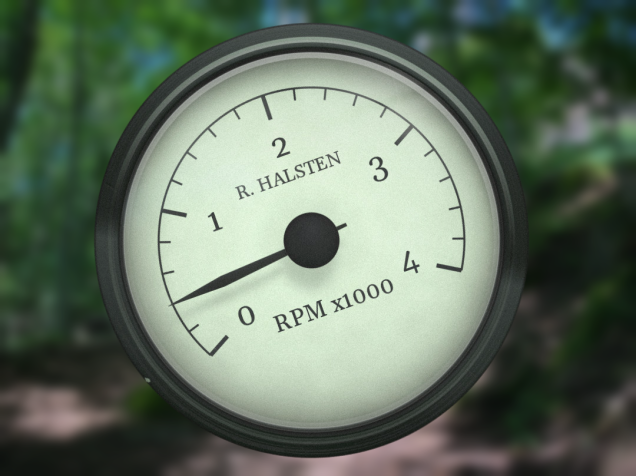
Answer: rpm 400
